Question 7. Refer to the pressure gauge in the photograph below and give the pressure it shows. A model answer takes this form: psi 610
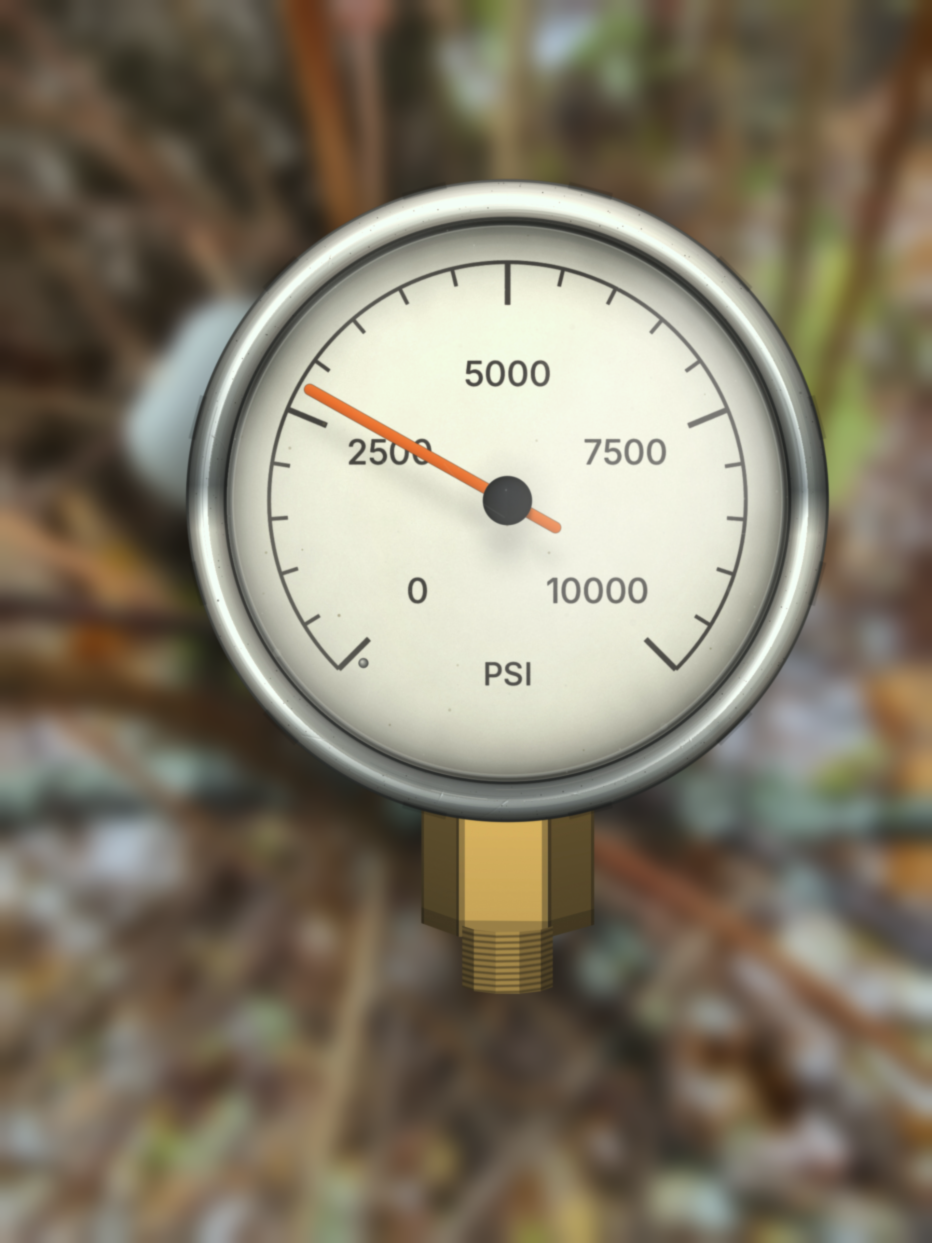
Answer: psi 2750
